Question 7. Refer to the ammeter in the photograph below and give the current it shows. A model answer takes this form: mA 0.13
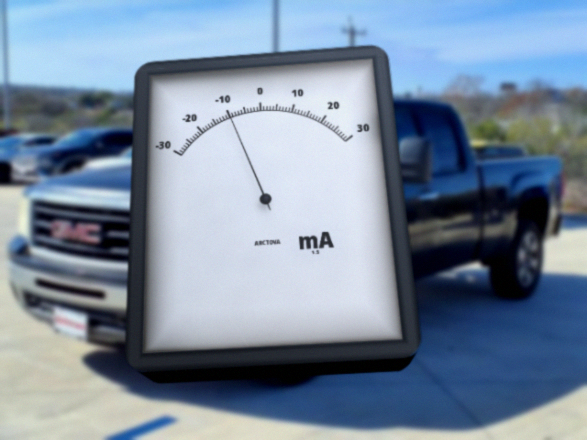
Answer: mA -10
